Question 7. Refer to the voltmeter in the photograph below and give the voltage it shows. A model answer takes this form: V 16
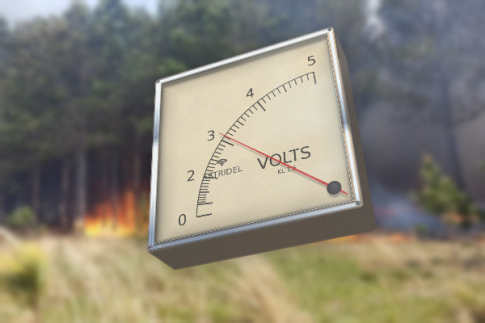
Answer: V 3.1
